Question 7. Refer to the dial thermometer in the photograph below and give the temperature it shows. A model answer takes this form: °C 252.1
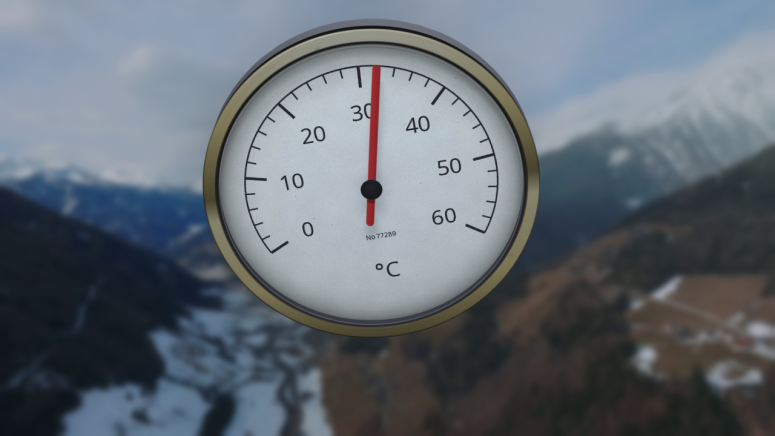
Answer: °C 32
